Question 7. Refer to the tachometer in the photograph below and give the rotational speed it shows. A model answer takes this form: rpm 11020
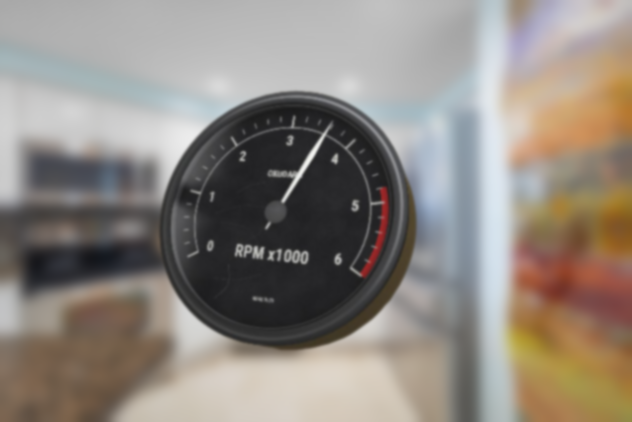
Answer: rpm 3600
